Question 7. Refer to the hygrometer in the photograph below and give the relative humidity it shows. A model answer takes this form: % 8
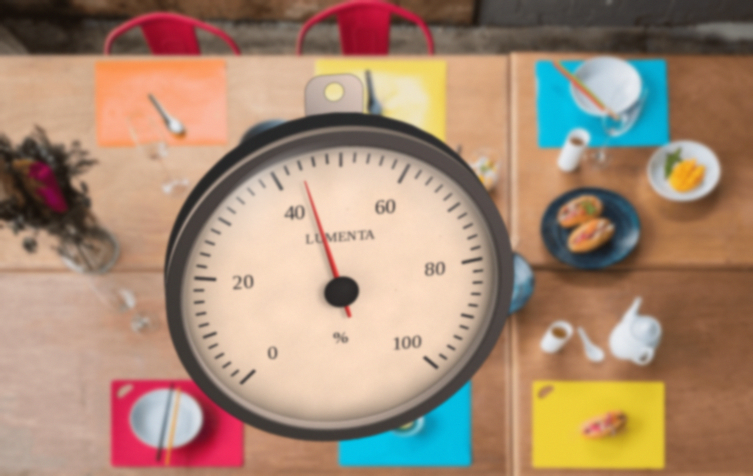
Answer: % 44
